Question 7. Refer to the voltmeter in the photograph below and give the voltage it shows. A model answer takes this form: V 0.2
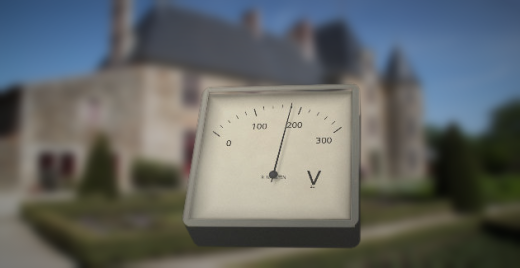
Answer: V 180
